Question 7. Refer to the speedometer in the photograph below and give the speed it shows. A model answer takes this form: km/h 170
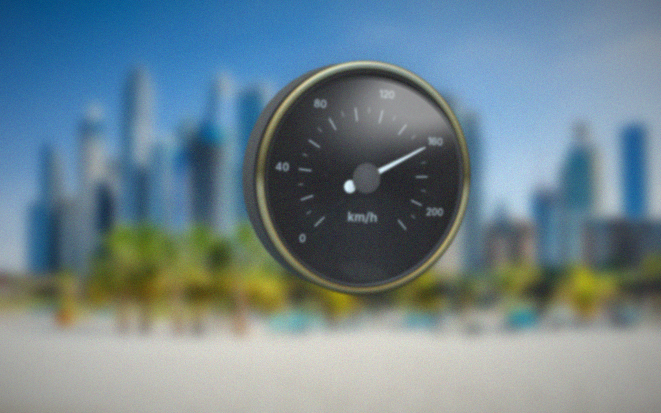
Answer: km/h 160
